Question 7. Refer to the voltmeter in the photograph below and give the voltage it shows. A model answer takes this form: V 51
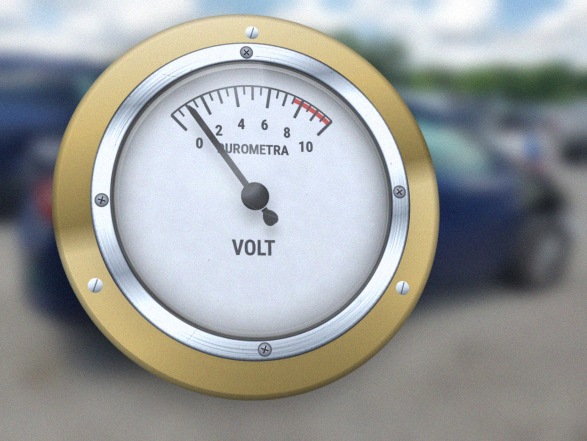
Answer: V 1
